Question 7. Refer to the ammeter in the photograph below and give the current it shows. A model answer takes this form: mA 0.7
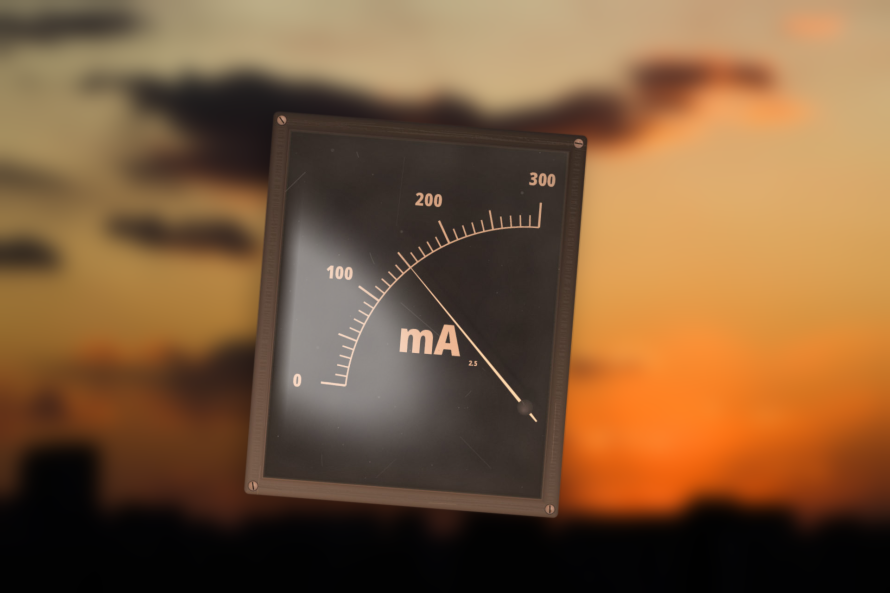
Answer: mA 150
